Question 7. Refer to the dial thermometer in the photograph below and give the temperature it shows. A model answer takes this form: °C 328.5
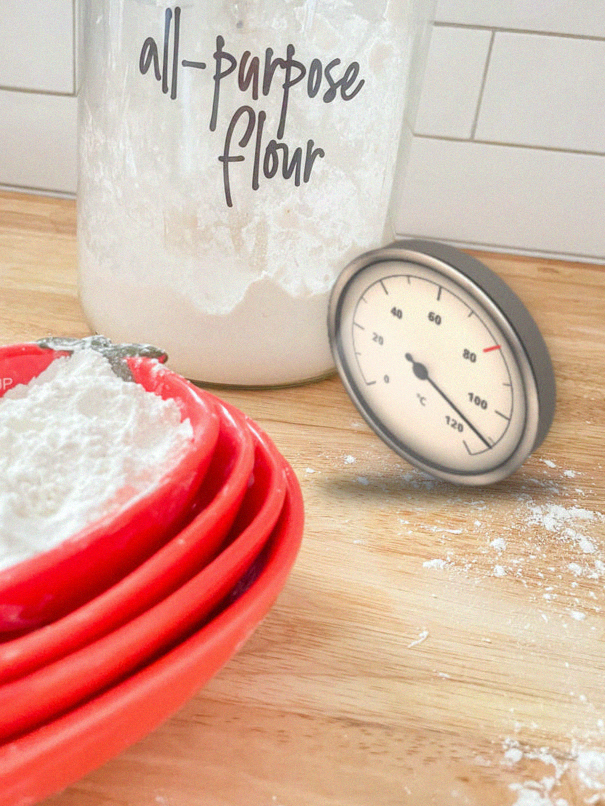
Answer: °C 110
